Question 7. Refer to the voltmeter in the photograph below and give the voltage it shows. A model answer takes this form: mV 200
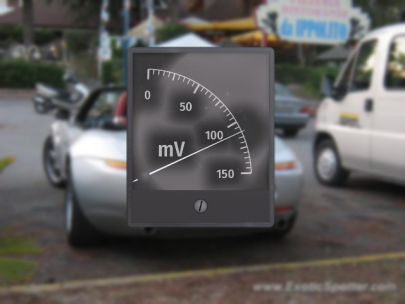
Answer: mV 110
